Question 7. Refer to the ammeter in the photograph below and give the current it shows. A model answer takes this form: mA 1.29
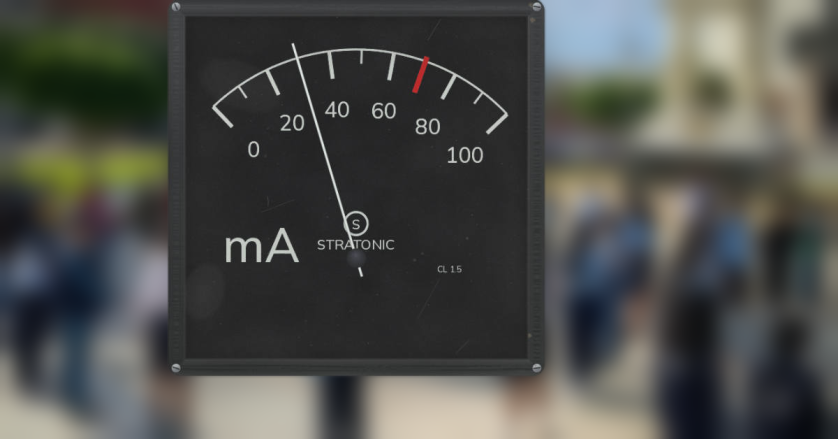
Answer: mA 30
